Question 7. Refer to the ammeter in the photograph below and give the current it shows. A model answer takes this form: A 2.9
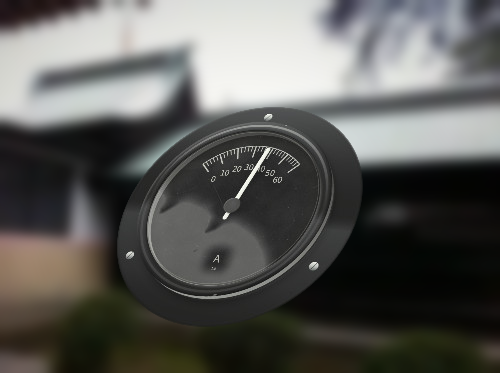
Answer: A 40
